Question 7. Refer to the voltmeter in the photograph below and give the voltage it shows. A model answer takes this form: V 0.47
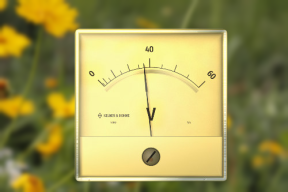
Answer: V 37.5
